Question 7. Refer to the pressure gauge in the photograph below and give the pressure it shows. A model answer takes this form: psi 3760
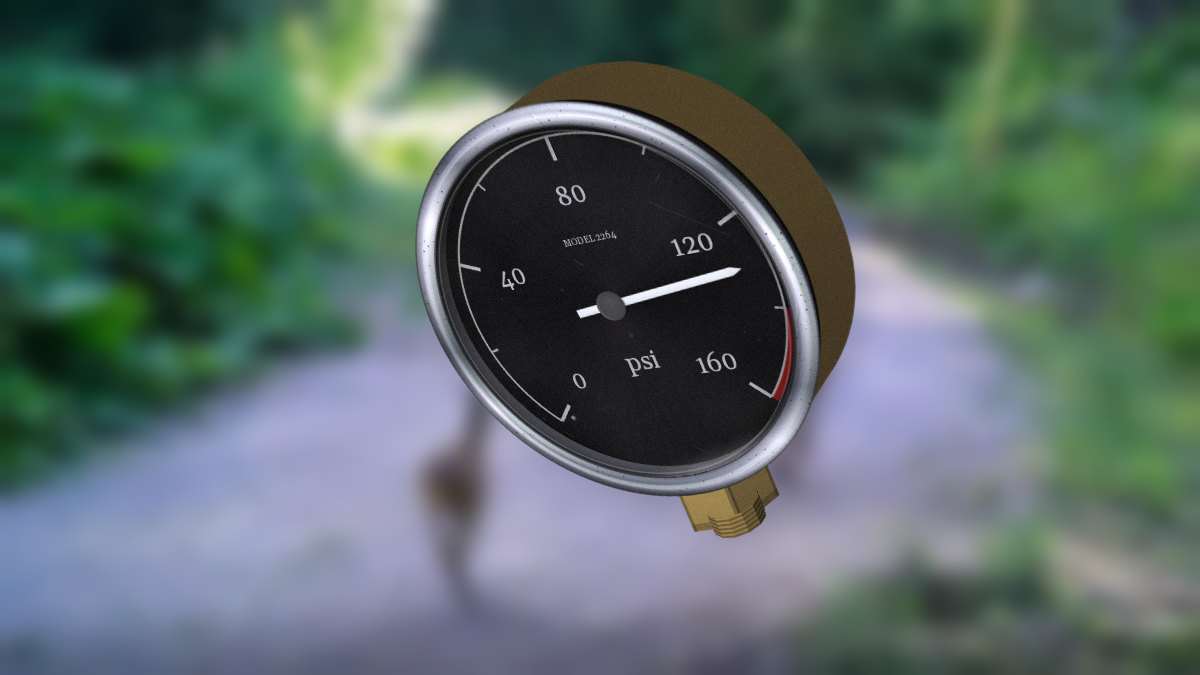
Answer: psi 130
